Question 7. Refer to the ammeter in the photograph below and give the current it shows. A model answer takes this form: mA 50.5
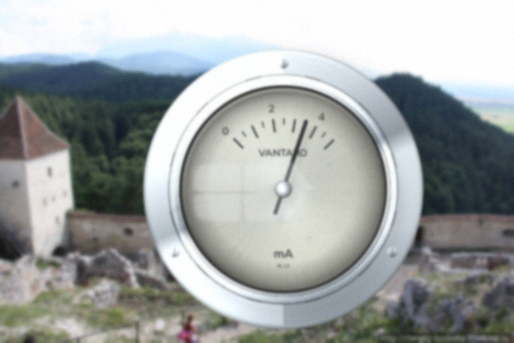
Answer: mA 3.5
